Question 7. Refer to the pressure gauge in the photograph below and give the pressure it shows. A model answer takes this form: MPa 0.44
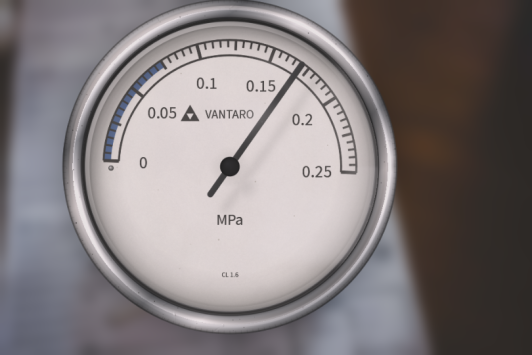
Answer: MPa 0.17
